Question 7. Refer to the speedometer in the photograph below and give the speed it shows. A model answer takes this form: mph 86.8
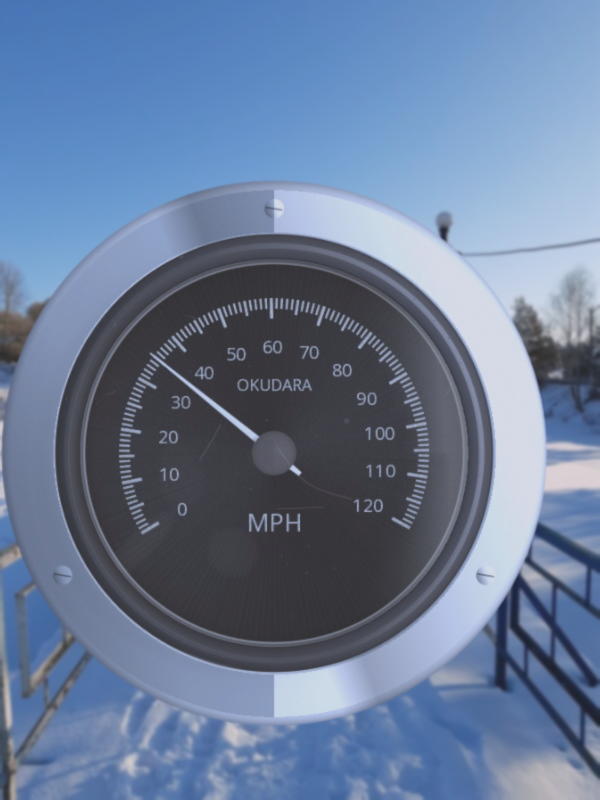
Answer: mph 35
